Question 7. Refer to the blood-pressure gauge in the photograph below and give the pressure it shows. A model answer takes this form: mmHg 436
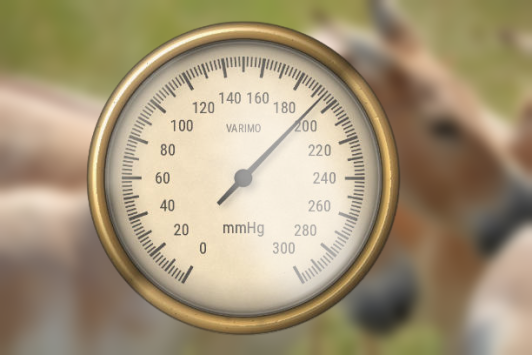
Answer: mmHg 194
